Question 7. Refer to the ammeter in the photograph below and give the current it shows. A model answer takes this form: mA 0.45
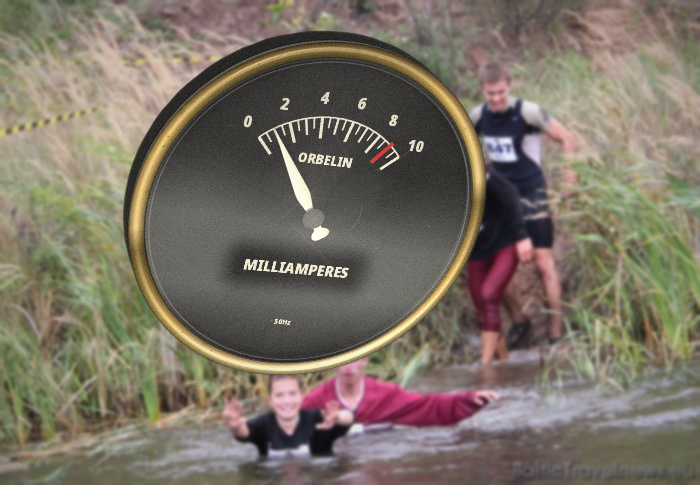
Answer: mA 1
